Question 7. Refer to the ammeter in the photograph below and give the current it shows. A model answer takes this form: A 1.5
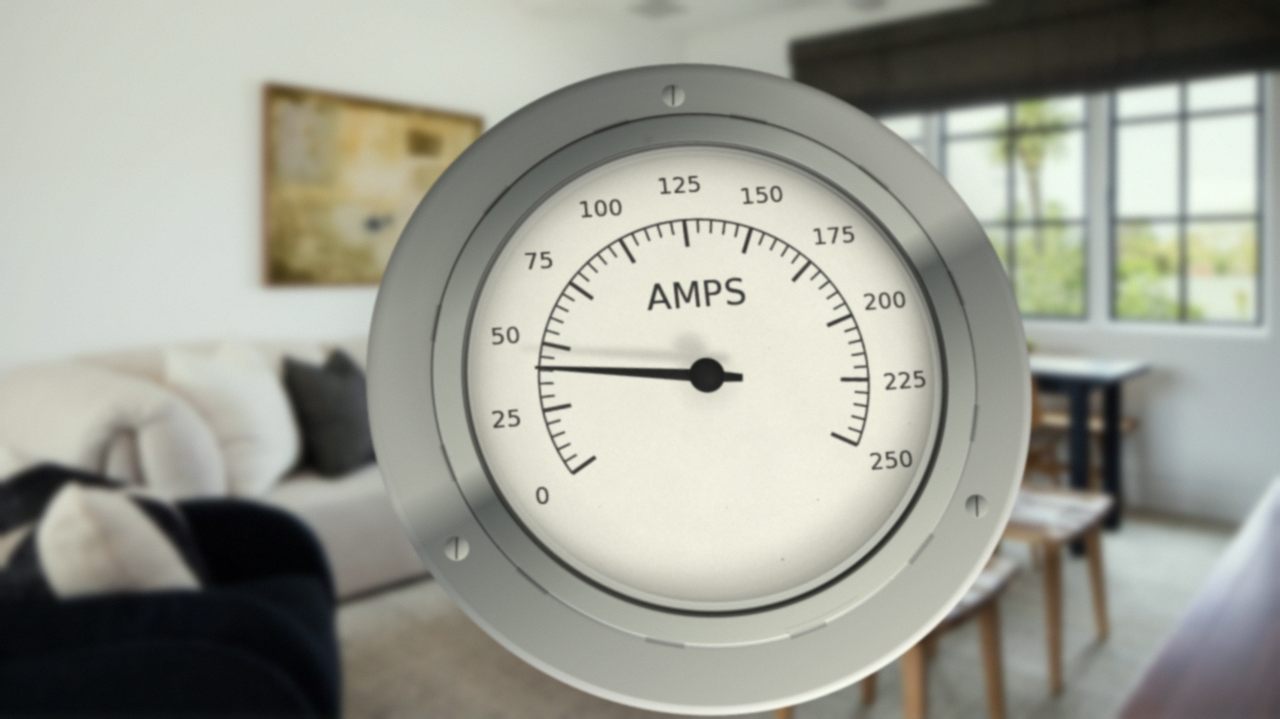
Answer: A 40
